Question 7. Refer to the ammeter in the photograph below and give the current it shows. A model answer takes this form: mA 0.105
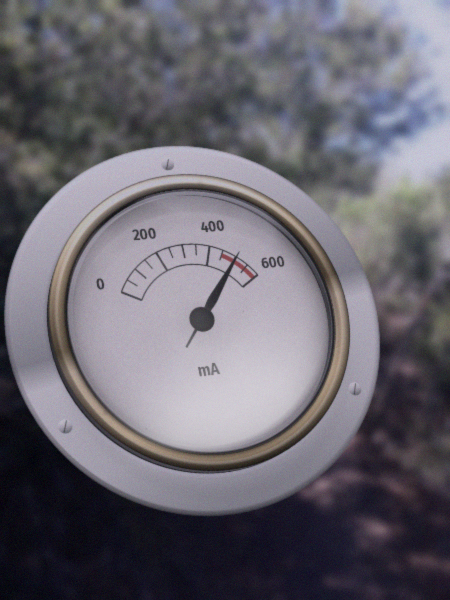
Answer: mA 500
